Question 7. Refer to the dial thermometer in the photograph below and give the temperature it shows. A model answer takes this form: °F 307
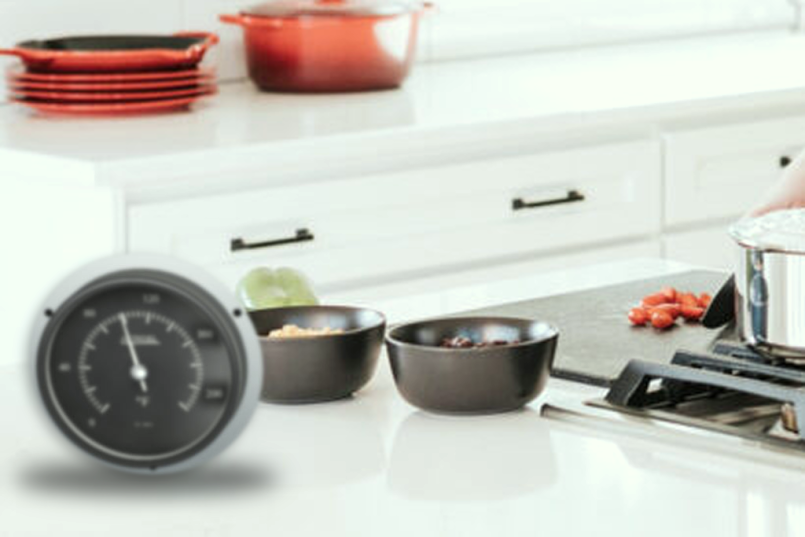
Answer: °F 100
